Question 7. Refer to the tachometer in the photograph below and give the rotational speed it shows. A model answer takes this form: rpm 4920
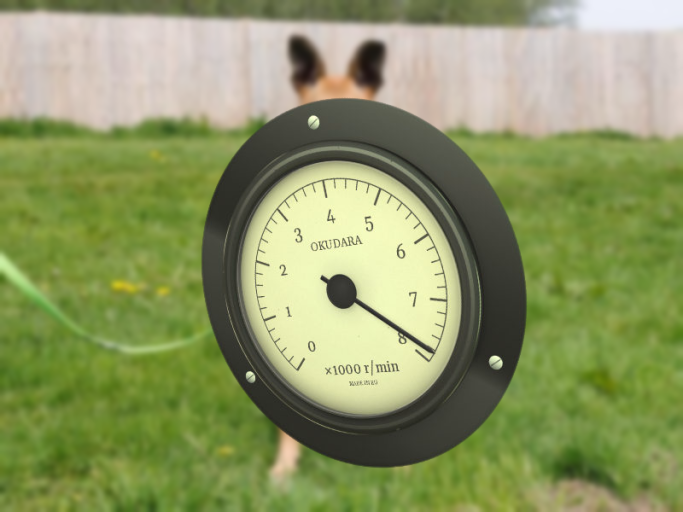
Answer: rpm 7800
